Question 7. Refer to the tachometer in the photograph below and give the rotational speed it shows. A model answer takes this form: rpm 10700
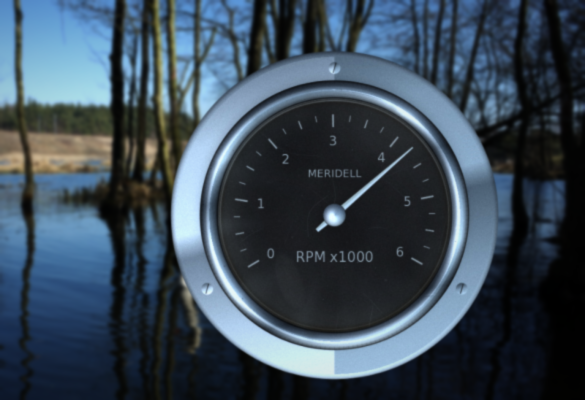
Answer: rpm 4250
